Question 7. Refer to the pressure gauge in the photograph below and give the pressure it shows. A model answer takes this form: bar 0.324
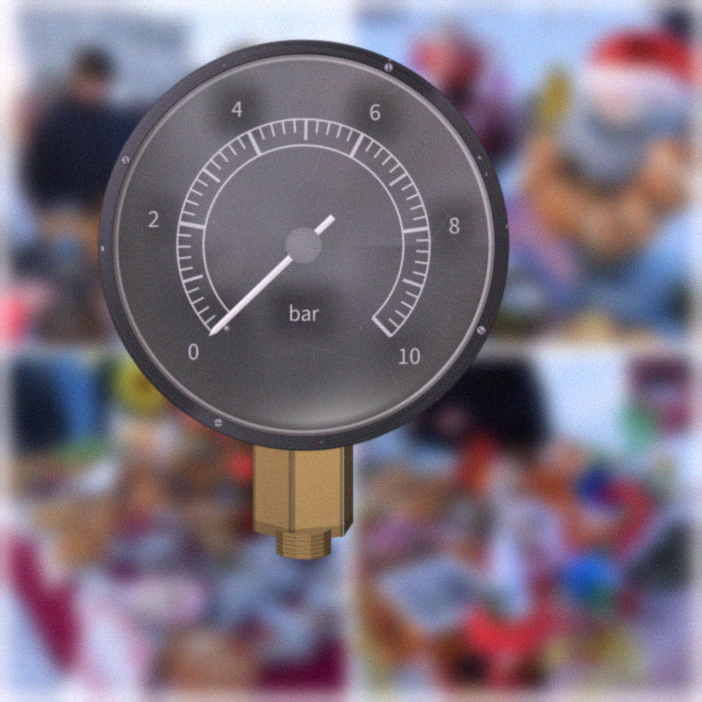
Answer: bar 0
